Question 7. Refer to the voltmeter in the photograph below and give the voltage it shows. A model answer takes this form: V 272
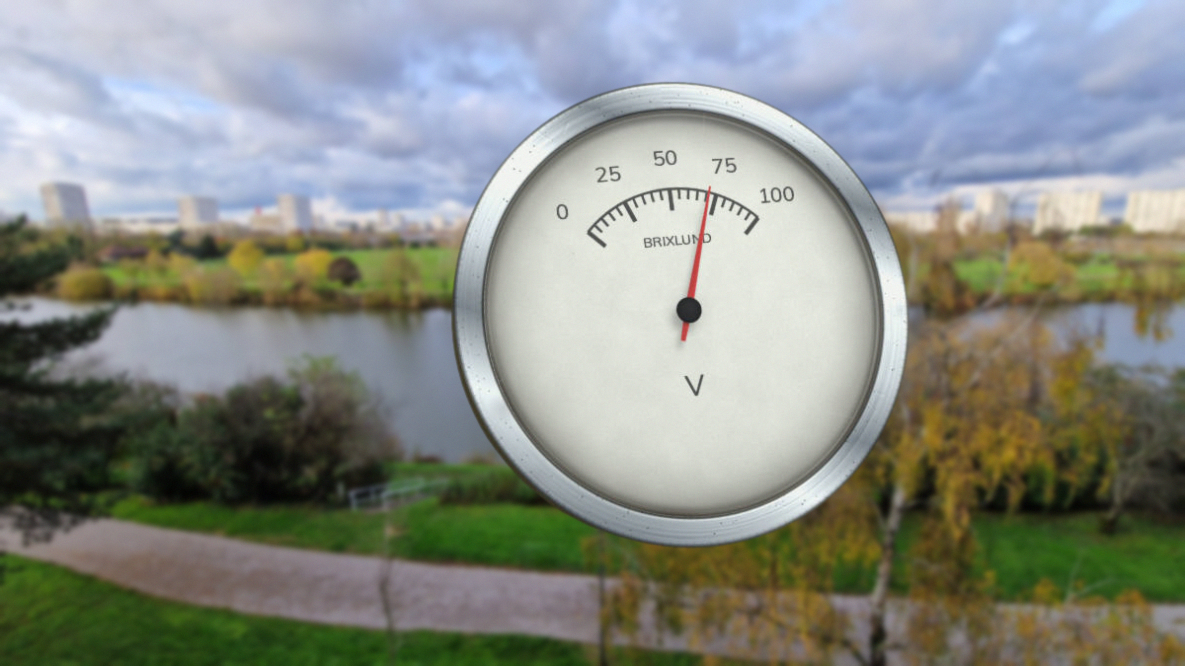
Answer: V 70
